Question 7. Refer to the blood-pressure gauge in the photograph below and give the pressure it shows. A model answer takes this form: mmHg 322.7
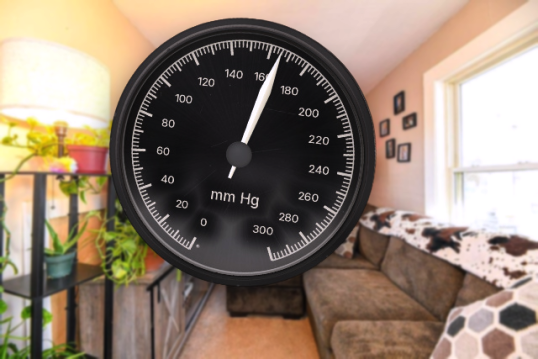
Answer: mmHg 166
